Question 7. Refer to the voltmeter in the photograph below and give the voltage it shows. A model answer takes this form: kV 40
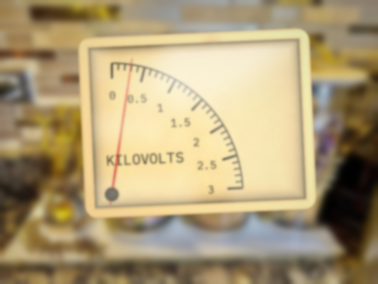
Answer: kV 0.3
